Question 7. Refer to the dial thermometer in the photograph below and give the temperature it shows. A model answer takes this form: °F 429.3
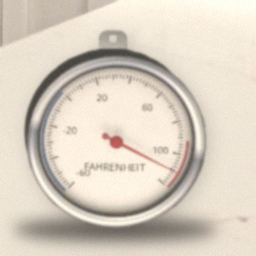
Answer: °F 110
